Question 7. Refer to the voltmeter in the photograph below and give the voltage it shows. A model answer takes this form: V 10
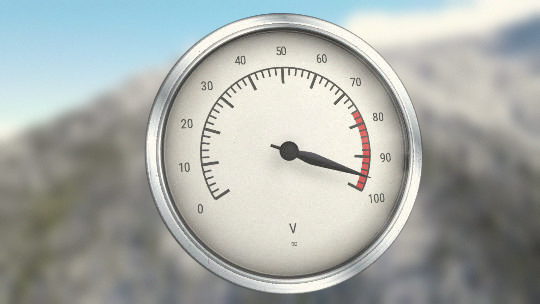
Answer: V 96
